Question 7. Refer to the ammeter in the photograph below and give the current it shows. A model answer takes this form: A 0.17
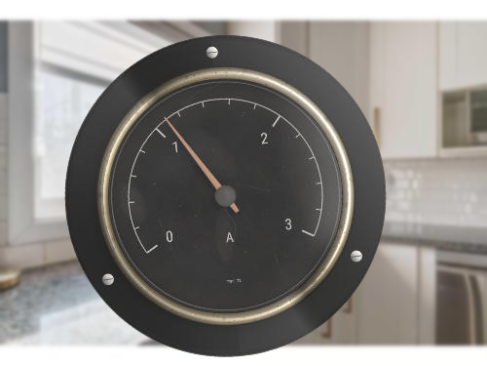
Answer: A 1.1
